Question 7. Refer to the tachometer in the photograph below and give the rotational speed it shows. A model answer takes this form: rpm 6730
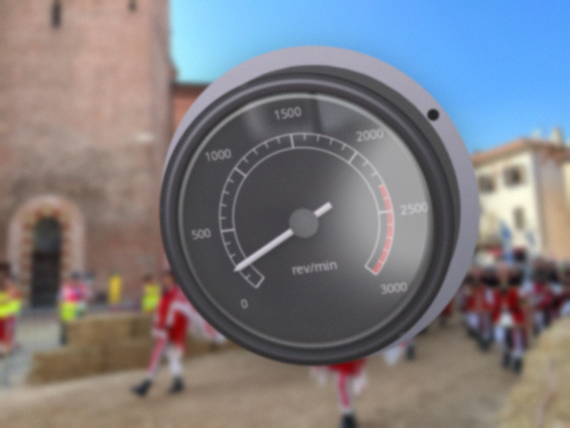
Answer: rpm 200
